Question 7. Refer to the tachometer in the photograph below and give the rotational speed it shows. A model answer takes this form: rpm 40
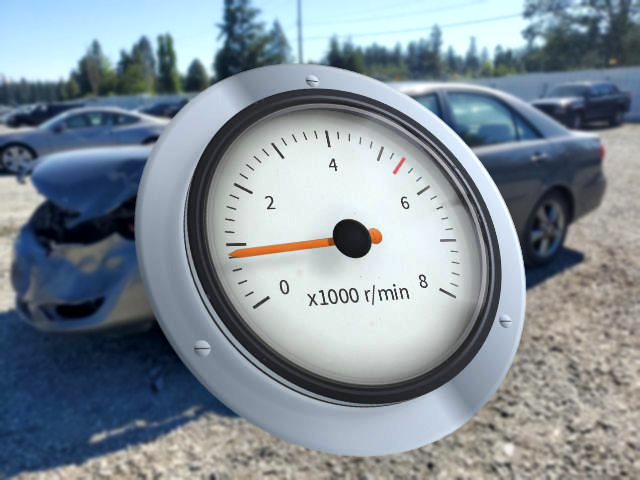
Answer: rpm 800
